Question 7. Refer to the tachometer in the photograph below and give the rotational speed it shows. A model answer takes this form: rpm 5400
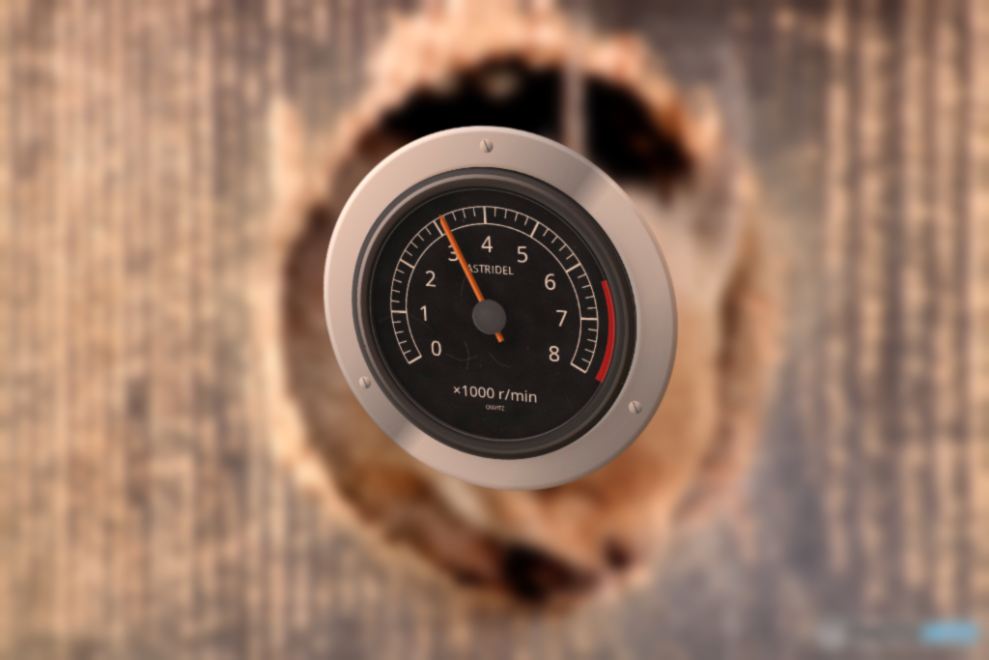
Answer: rpm 3200
